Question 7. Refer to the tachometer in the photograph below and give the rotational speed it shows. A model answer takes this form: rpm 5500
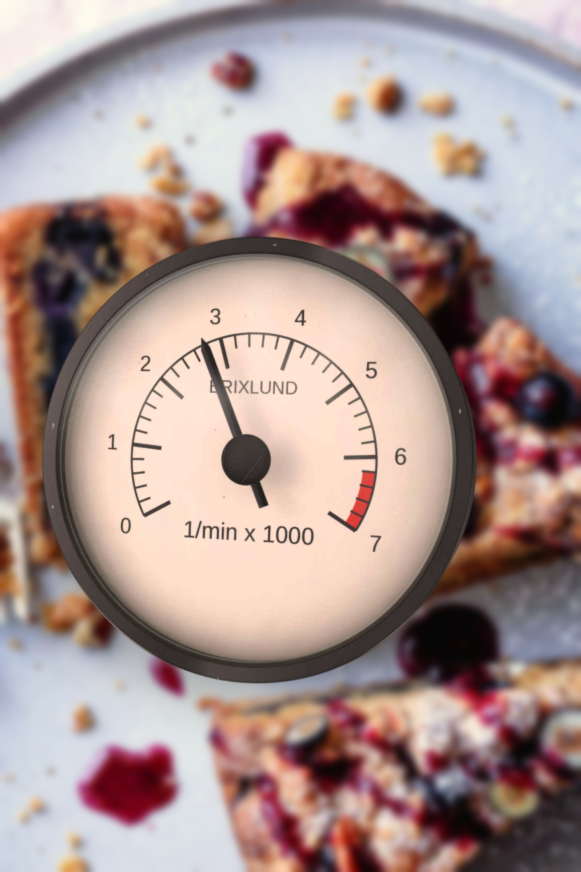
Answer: rpm 2800
